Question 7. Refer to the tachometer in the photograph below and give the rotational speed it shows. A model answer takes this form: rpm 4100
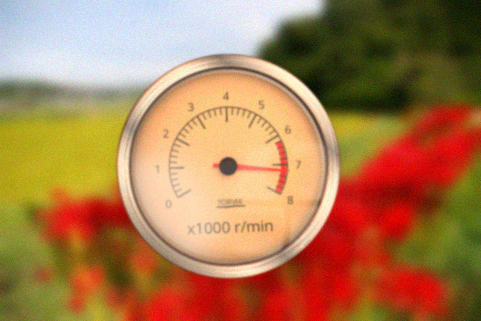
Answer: rpm 7200
